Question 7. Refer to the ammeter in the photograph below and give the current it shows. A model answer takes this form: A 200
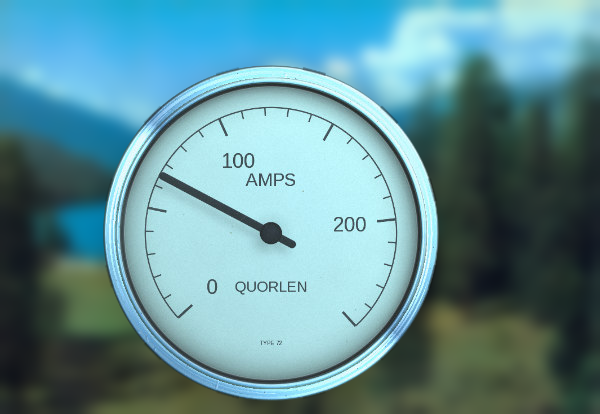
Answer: A 65
